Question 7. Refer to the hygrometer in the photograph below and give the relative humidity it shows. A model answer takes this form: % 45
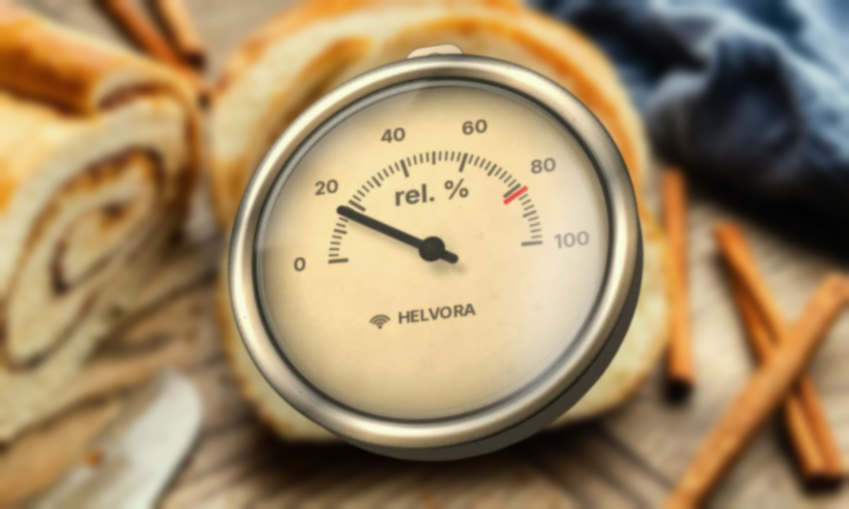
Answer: % 16
